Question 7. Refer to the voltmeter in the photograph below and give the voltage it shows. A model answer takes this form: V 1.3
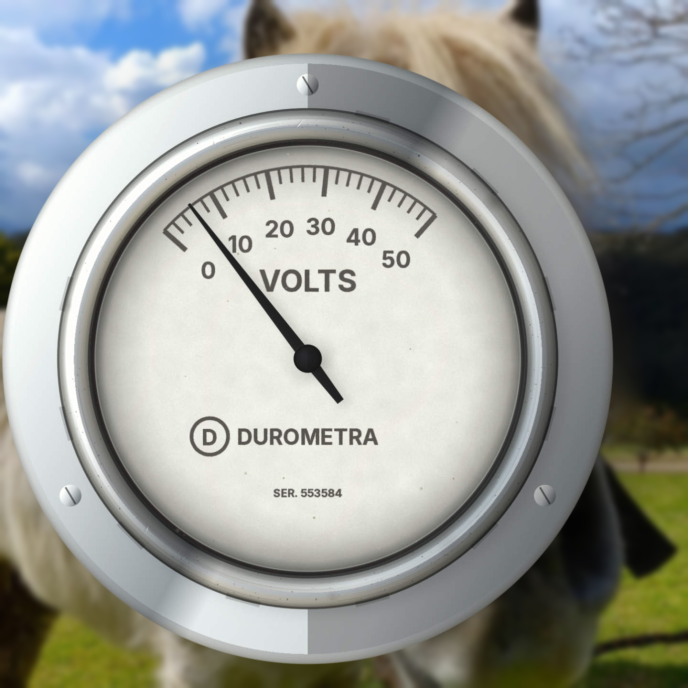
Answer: V 6
